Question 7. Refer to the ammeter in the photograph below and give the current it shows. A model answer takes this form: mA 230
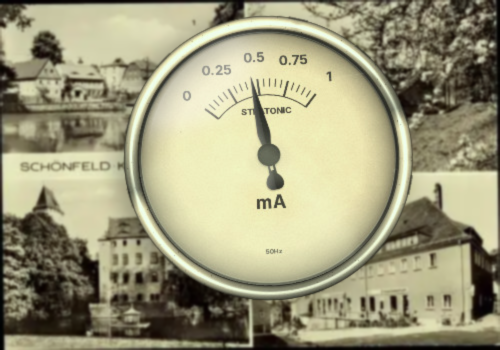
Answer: mA 0.45
